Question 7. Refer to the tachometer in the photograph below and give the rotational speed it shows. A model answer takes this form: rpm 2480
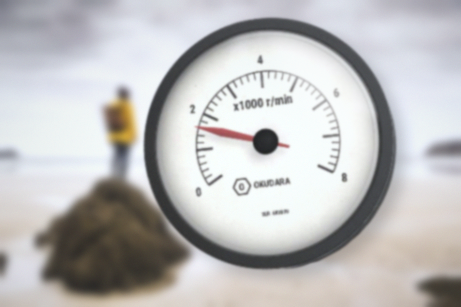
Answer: rpm 1600
